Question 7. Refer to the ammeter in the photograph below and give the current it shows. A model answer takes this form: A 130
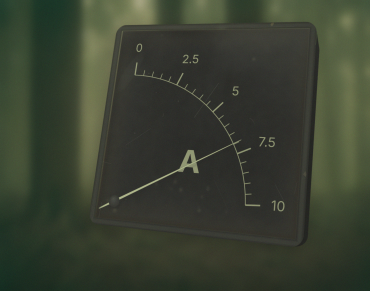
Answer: A 7
